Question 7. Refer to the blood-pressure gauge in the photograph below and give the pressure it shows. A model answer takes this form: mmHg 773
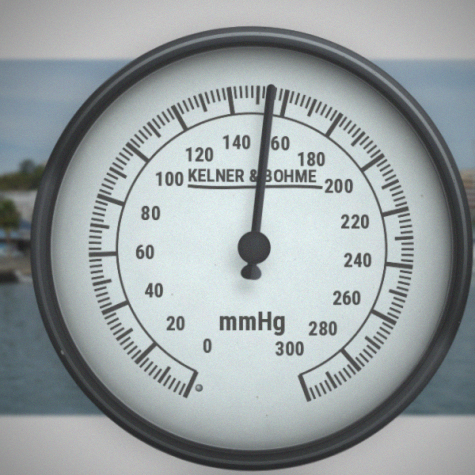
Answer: mmHg 154
